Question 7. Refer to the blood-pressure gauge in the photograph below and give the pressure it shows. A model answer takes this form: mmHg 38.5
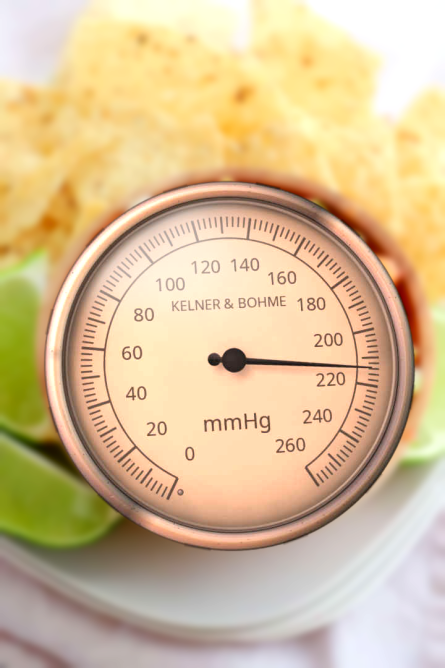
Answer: mmHg 214
